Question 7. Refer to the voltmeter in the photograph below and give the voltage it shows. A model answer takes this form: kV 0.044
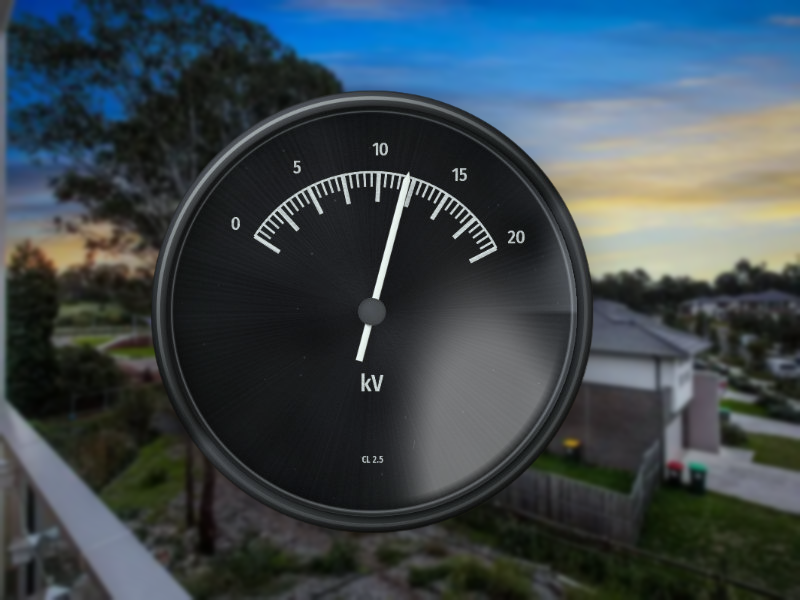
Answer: kV 12
